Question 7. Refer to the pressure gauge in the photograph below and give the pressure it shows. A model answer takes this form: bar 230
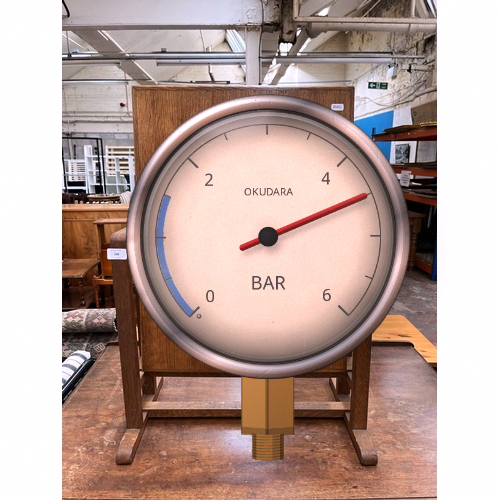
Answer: bar 4.5
